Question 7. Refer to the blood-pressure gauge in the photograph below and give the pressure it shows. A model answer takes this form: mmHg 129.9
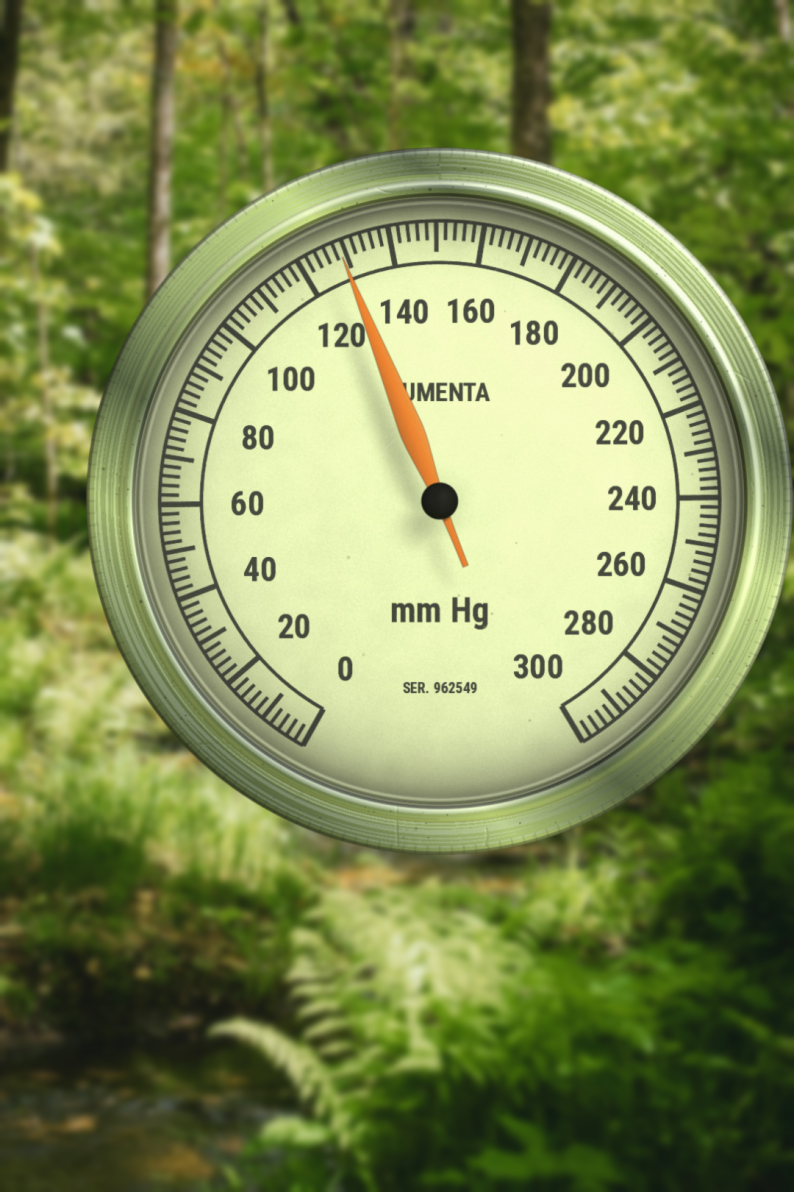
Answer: mmHg 129
